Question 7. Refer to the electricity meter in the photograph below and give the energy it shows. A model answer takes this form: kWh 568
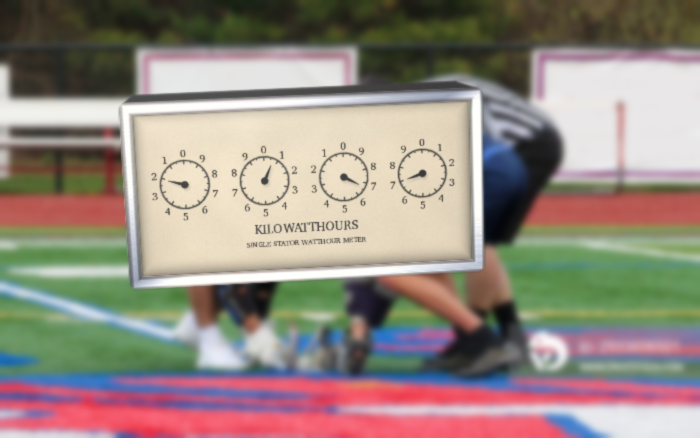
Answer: kWh 2067
